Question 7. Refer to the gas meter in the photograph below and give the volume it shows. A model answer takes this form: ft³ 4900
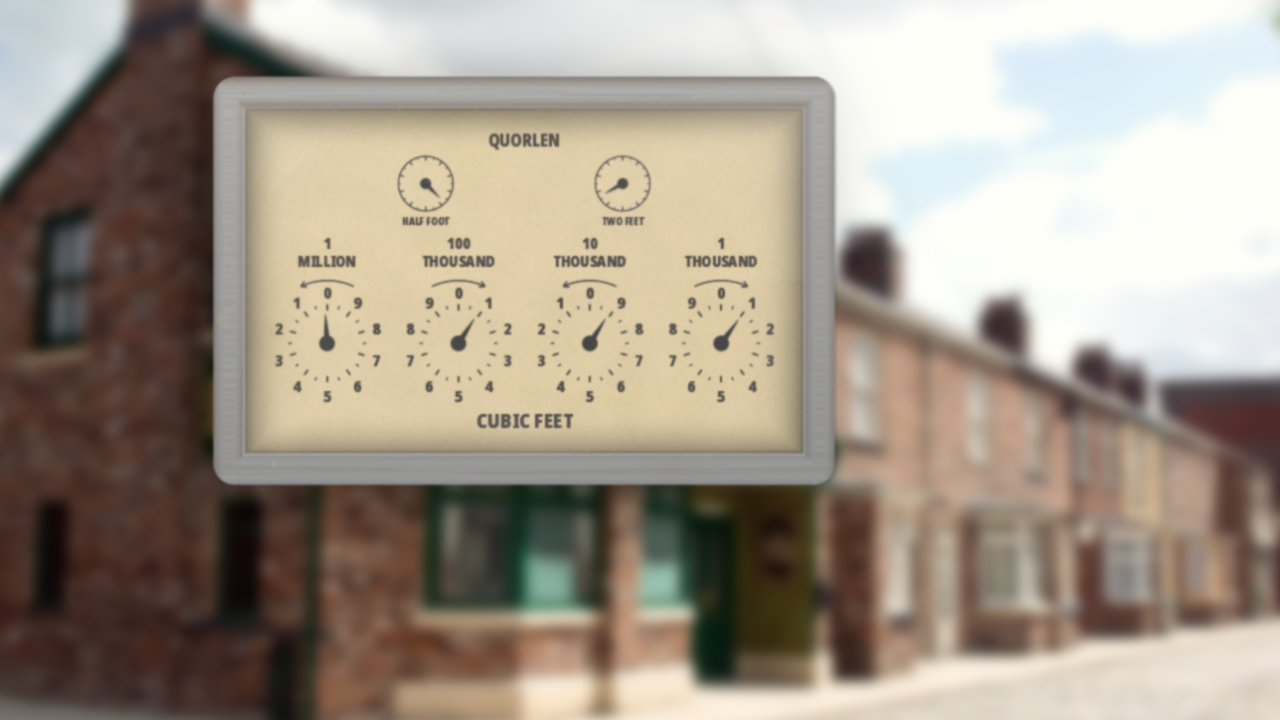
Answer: ft³ 9100
